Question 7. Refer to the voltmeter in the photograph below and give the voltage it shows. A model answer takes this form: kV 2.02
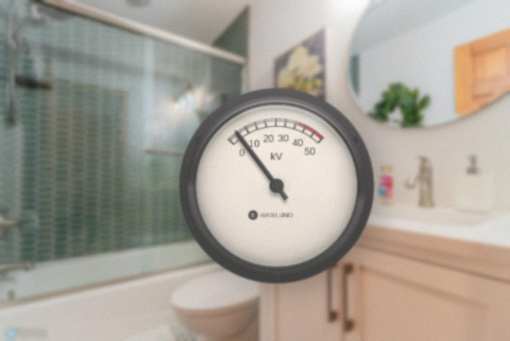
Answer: kV 5
